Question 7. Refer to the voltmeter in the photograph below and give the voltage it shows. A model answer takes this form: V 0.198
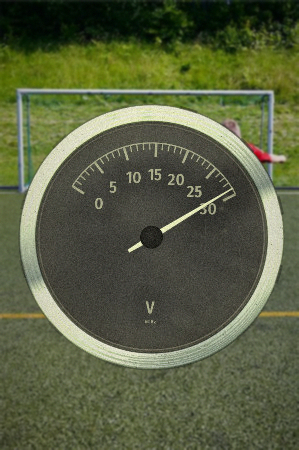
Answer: V 29
